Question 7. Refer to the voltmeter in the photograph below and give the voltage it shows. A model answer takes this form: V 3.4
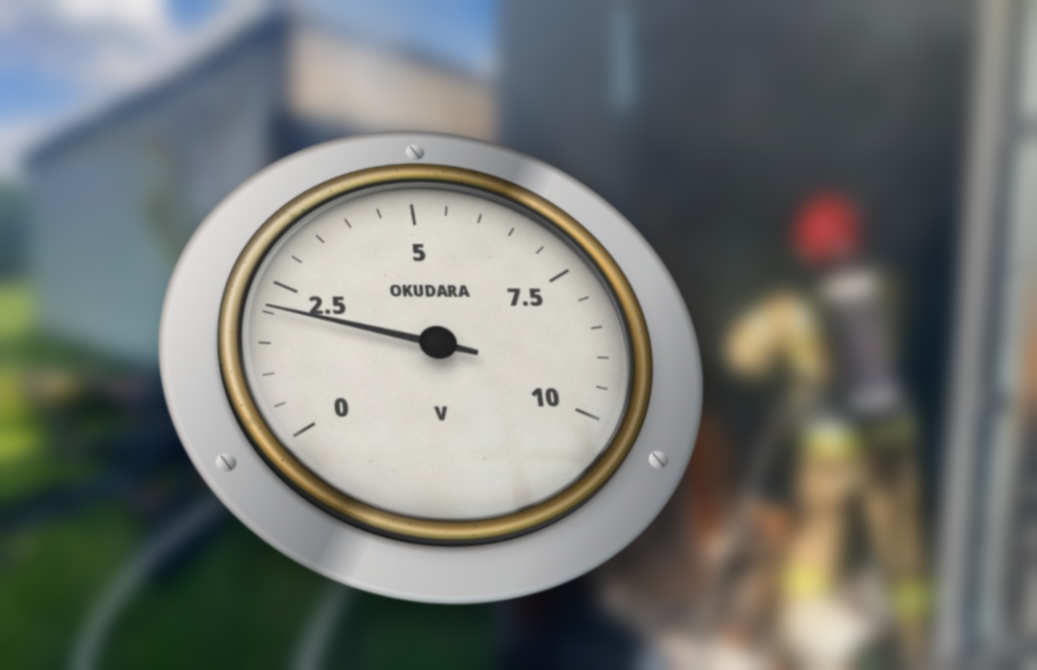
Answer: V 2
